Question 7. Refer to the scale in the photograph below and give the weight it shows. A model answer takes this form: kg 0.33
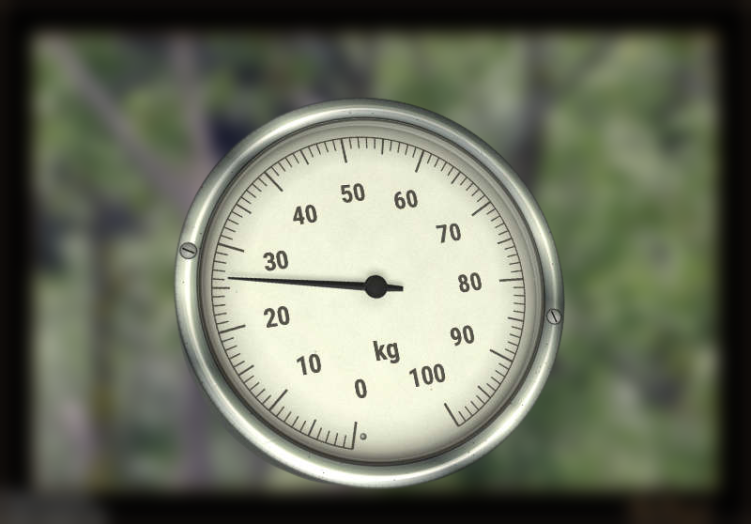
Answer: kg 26
